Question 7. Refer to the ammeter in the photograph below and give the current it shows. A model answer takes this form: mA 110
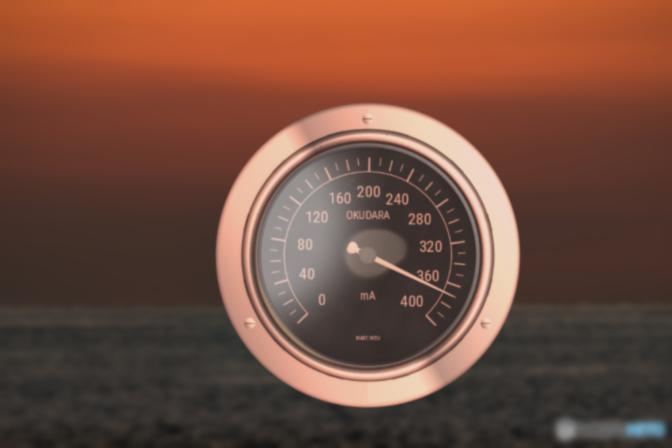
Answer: mA 370
